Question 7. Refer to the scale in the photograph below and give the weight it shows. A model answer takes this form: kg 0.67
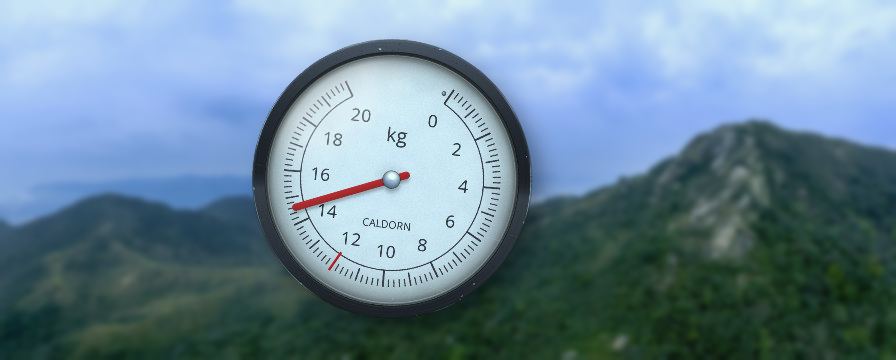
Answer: kg 14.6
